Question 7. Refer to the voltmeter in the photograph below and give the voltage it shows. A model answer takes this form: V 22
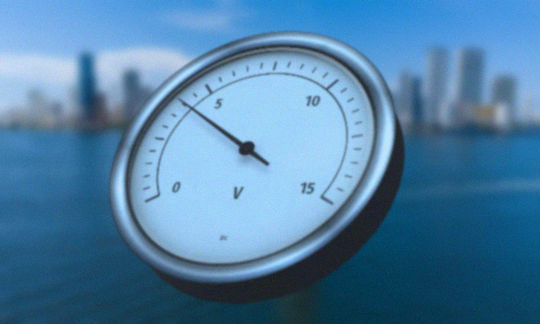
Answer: V 4
